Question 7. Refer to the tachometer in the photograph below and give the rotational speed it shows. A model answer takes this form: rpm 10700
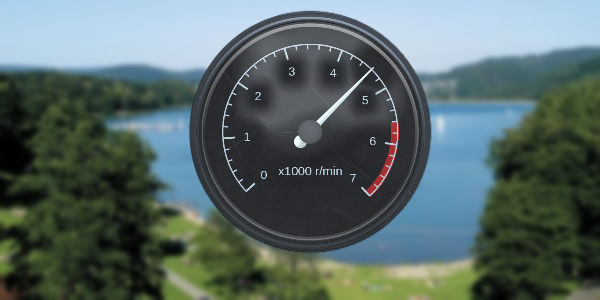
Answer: rpm 4600
